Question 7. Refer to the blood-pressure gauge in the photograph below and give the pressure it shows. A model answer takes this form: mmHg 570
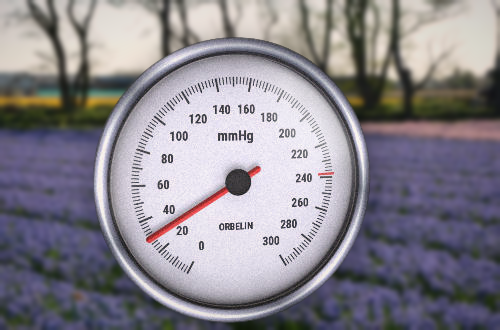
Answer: mmHg 30
